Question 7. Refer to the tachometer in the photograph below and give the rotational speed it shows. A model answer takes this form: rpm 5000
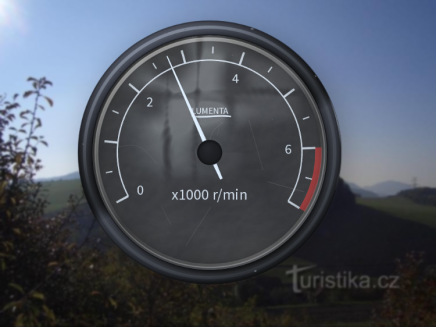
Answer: rpm 2750
